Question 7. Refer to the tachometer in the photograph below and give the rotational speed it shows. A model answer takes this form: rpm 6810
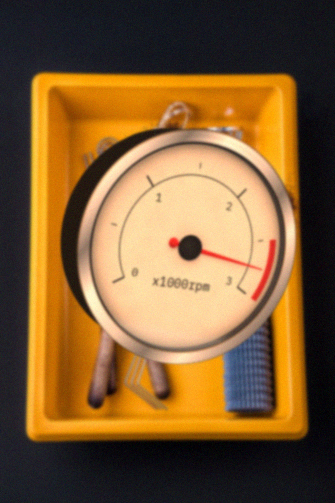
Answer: rpm 2750
